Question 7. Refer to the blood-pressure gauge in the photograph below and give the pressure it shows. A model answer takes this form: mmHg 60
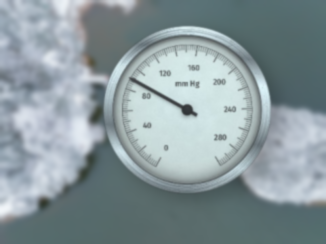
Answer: mmHg 90
